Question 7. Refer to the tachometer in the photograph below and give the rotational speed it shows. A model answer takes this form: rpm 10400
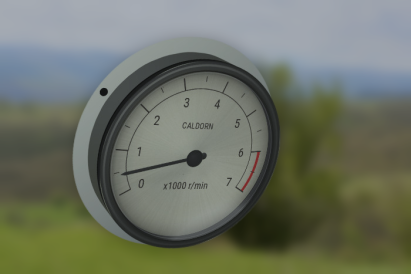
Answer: rpm 500
